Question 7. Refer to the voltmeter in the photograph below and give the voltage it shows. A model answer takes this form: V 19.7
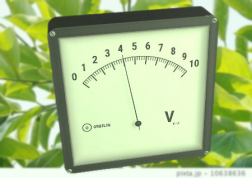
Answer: V 4
